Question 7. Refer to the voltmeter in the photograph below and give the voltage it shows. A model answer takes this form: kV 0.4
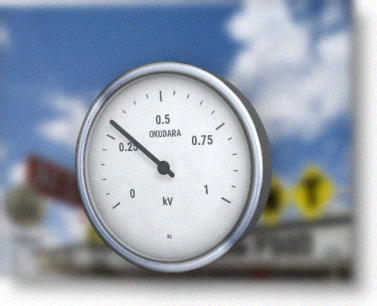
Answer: kV 0.3
